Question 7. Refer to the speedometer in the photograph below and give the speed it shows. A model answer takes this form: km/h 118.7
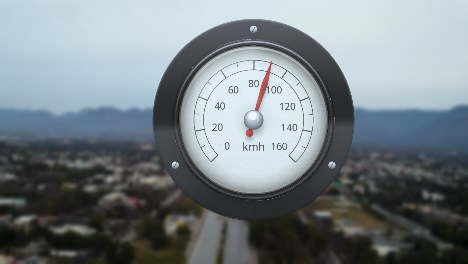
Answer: km/h 90
